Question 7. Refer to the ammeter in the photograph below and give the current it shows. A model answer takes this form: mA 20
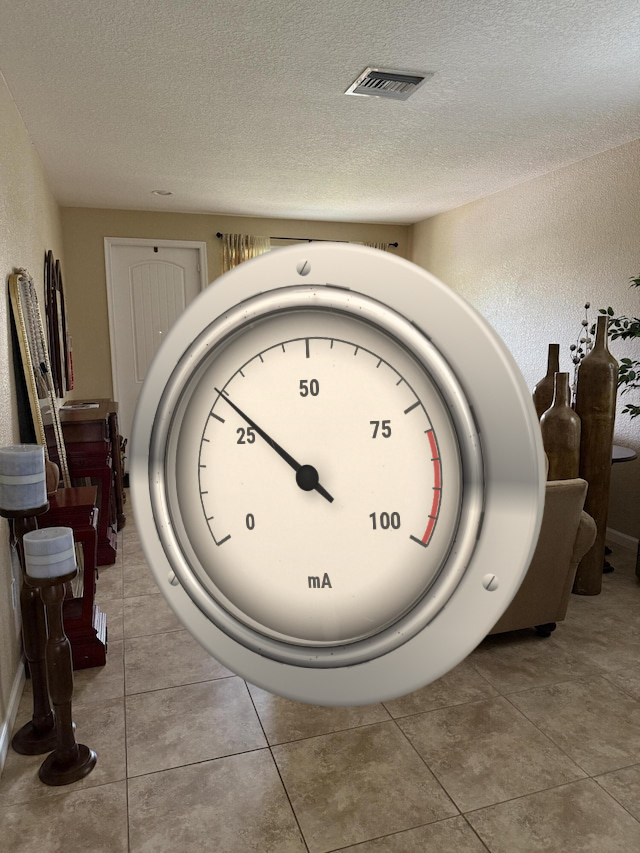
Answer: mA 30
